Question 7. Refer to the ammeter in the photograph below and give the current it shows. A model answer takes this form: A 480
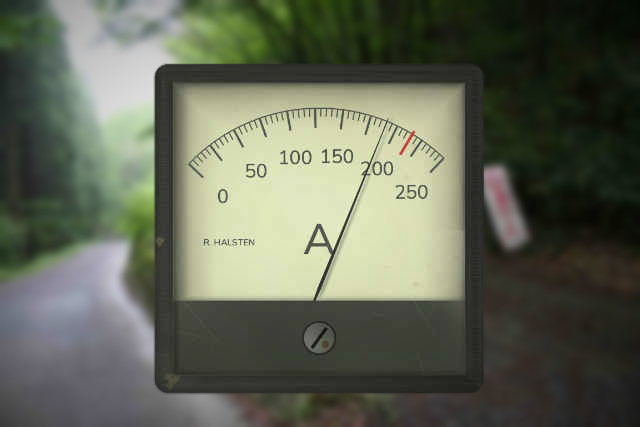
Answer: A 190
